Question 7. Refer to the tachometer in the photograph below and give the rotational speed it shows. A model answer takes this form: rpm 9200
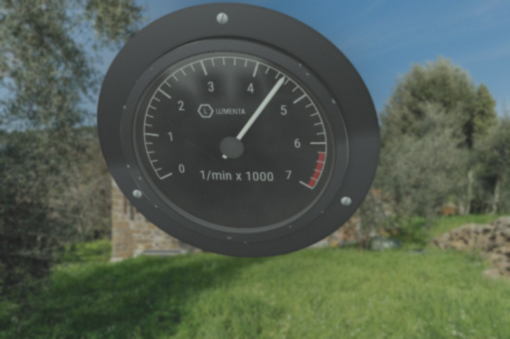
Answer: rpm 4500
